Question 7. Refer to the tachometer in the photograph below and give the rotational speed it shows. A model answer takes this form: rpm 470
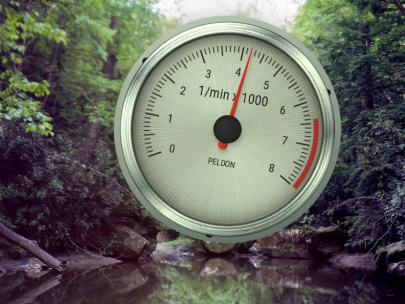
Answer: rpm 4200
